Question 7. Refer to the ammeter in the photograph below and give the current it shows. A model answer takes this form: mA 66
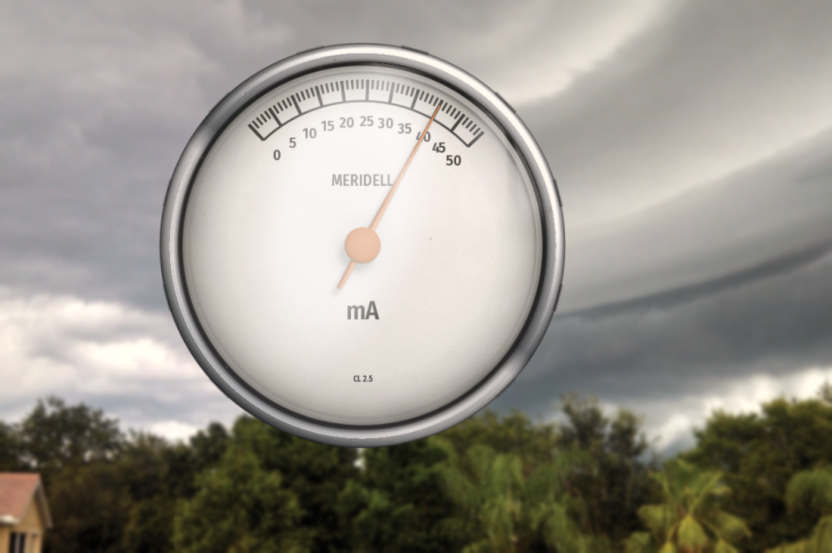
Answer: mA 40
